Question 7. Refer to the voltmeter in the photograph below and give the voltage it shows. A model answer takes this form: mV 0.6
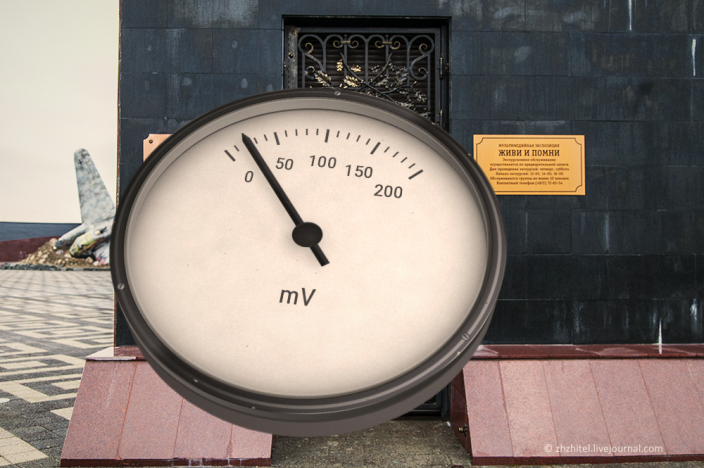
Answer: mV 20
